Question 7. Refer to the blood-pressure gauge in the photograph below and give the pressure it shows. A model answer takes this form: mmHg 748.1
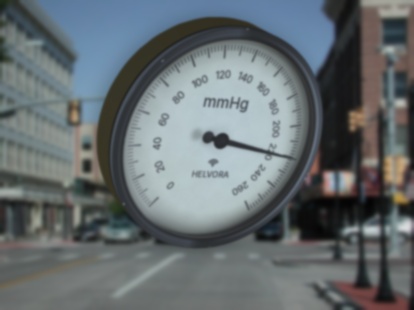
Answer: mmHg 220
